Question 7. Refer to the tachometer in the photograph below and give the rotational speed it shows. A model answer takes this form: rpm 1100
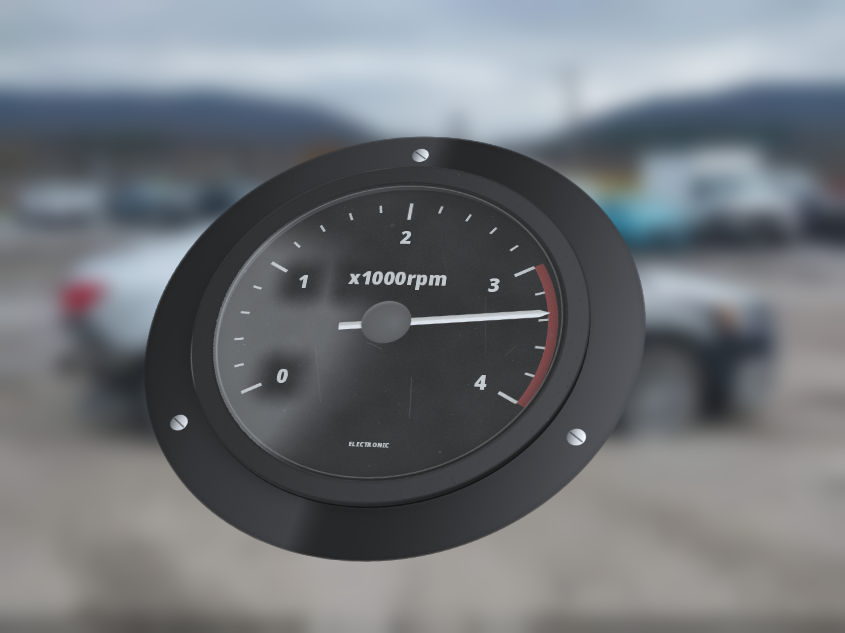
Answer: rpm 3400
